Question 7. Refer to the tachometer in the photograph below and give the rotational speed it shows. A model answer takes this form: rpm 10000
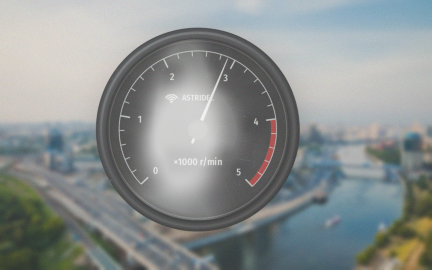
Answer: rpm 2900
